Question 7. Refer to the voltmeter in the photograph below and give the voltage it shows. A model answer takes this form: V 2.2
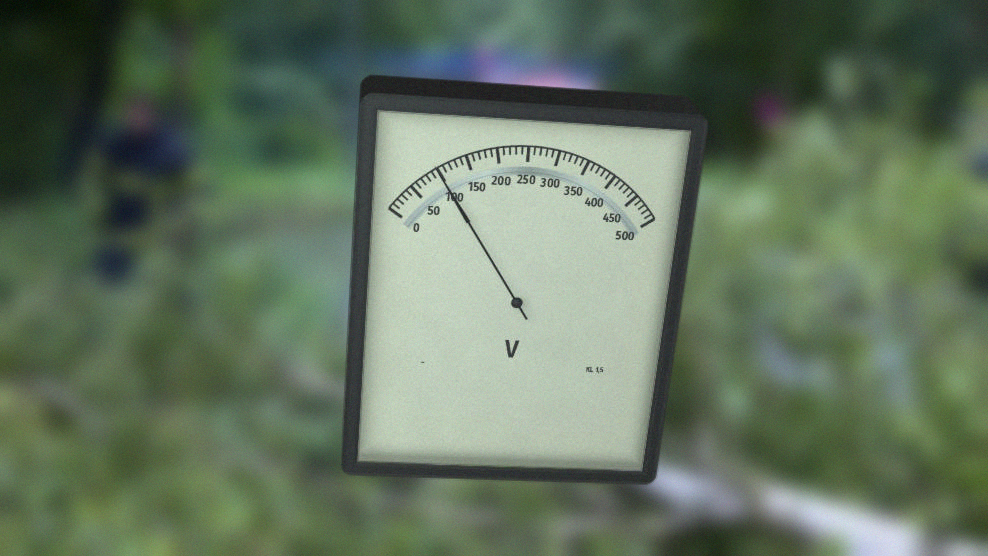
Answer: V 100
